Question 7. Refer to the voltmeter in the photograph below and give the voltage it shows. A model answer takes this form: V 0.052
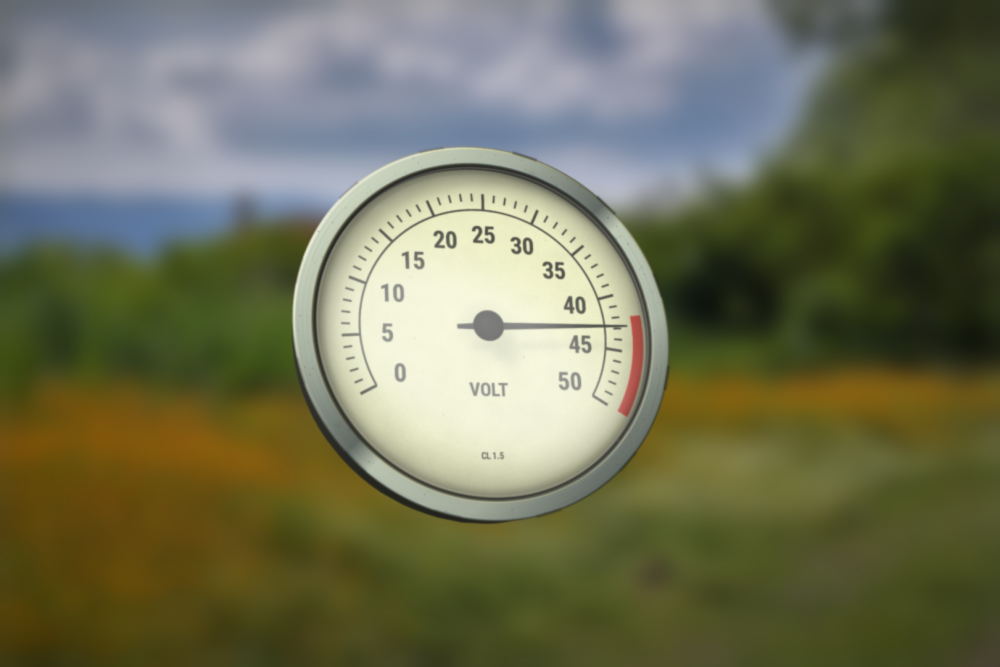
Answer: V 43
